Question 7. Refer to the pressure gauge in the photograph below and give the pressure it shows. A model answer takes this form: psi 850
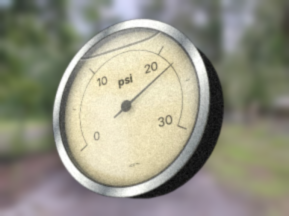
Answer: psi 22.5
